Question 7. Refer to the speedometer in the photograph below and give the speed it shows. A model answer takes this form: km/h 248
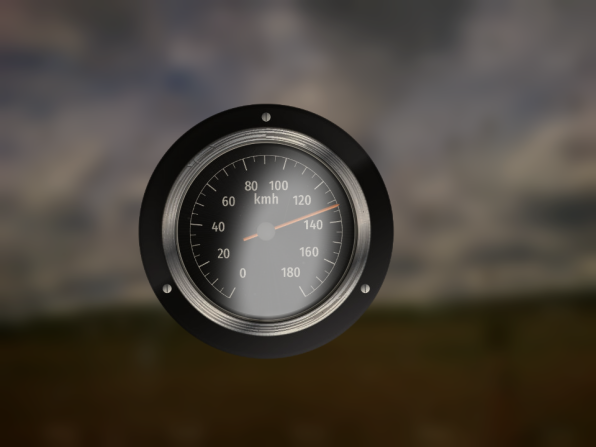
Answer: km/h 132.5
